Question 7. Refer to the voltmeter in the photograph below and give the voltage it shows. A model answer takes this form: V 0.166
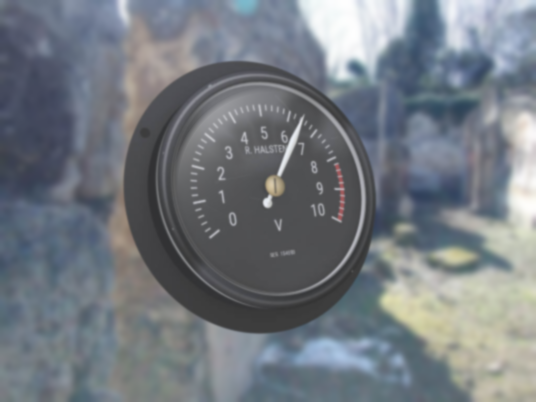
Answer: V 6.4
